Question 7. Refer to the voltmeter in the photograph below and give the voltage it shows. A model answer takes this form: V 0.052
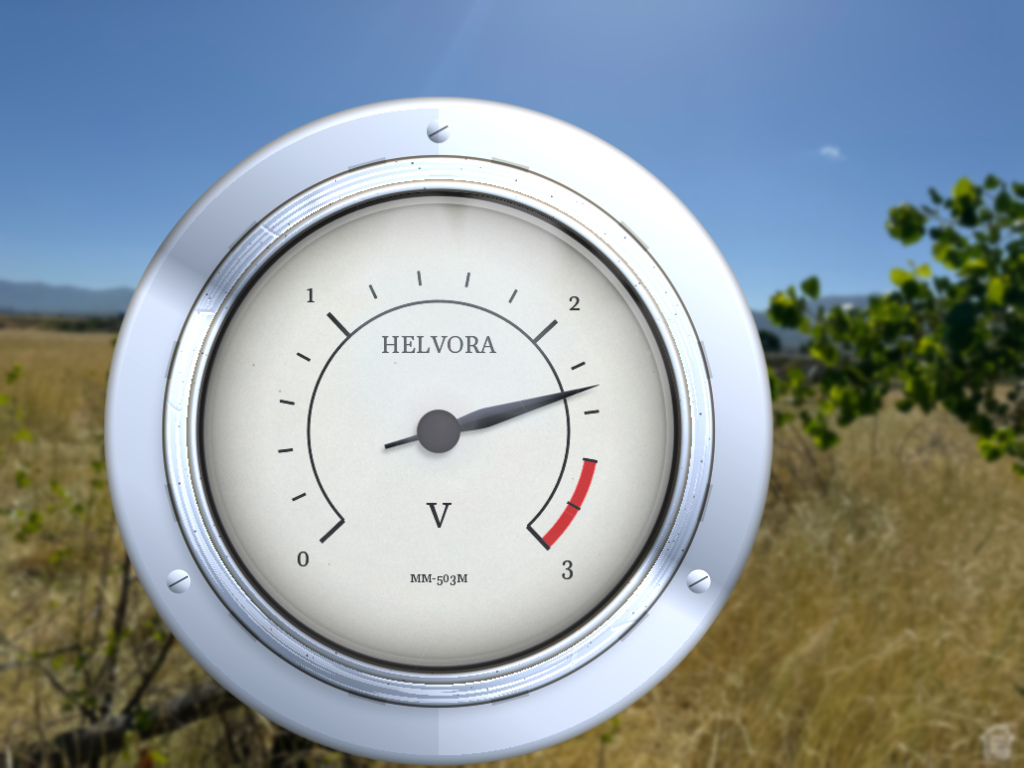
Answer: V 2.3
